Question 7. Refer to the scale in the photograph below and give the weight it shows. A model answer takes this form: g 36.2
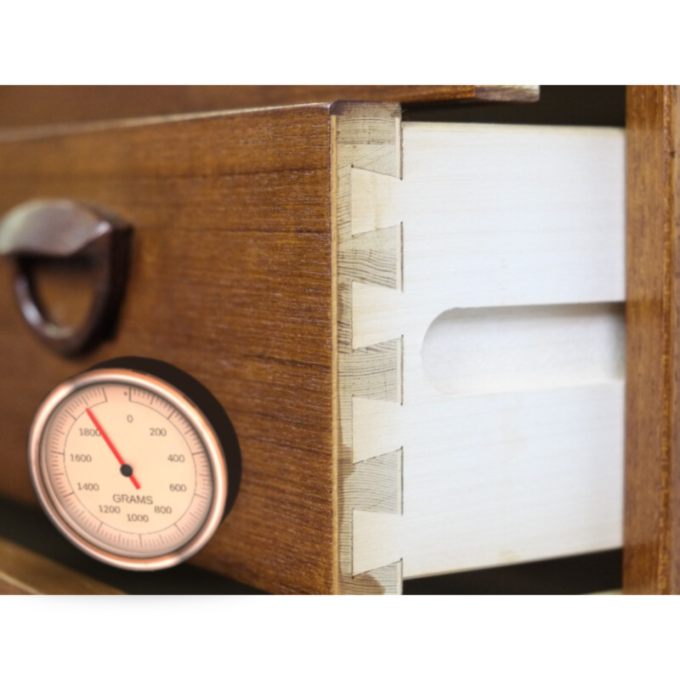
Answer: g 1900
